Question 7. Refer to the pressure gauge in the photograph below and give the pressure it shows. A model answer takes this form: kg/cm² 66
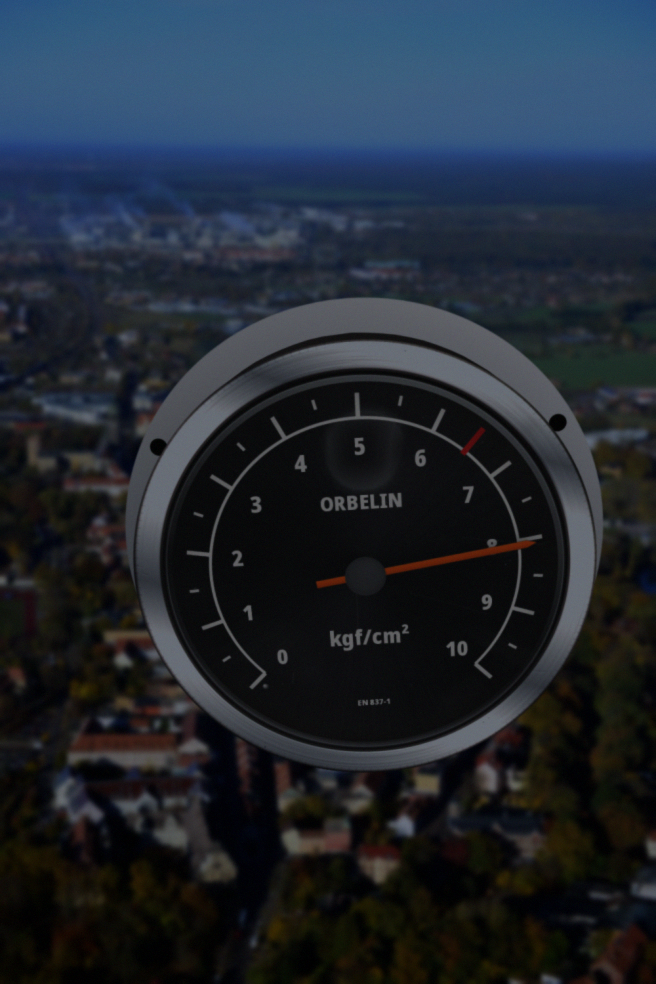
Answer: kg/cm² 8
